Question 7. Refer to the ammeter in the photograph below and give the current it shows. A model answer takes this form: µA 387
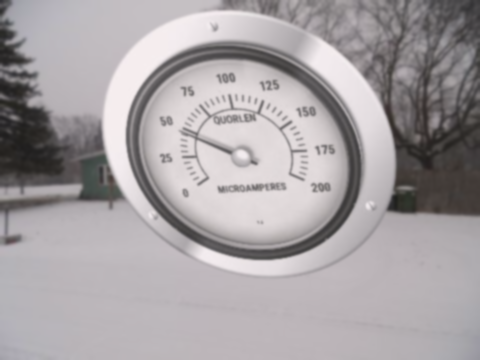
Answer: µA 50
